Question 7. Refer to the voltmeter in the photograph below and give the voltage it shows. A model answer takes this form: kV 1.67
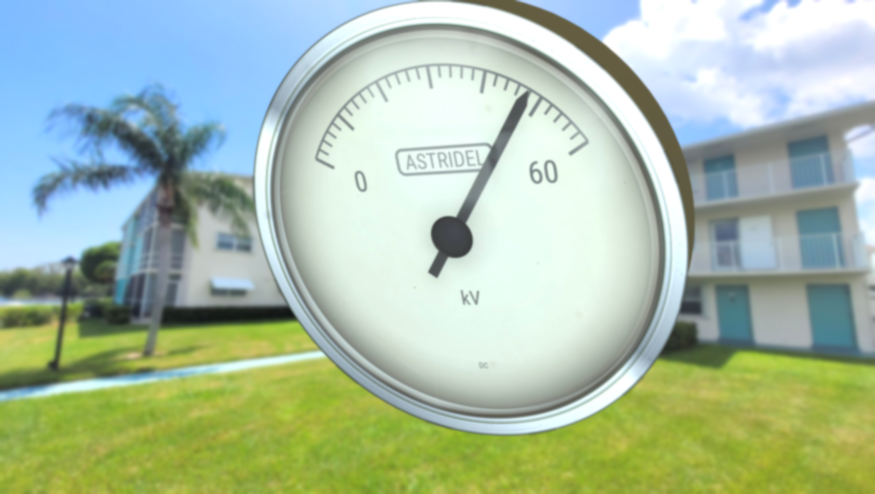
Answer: kV 48
